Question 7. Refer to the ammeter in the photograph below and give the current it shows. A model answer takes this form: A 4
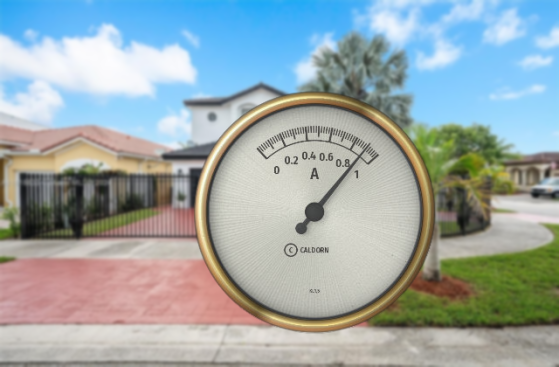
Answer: A 0.9
